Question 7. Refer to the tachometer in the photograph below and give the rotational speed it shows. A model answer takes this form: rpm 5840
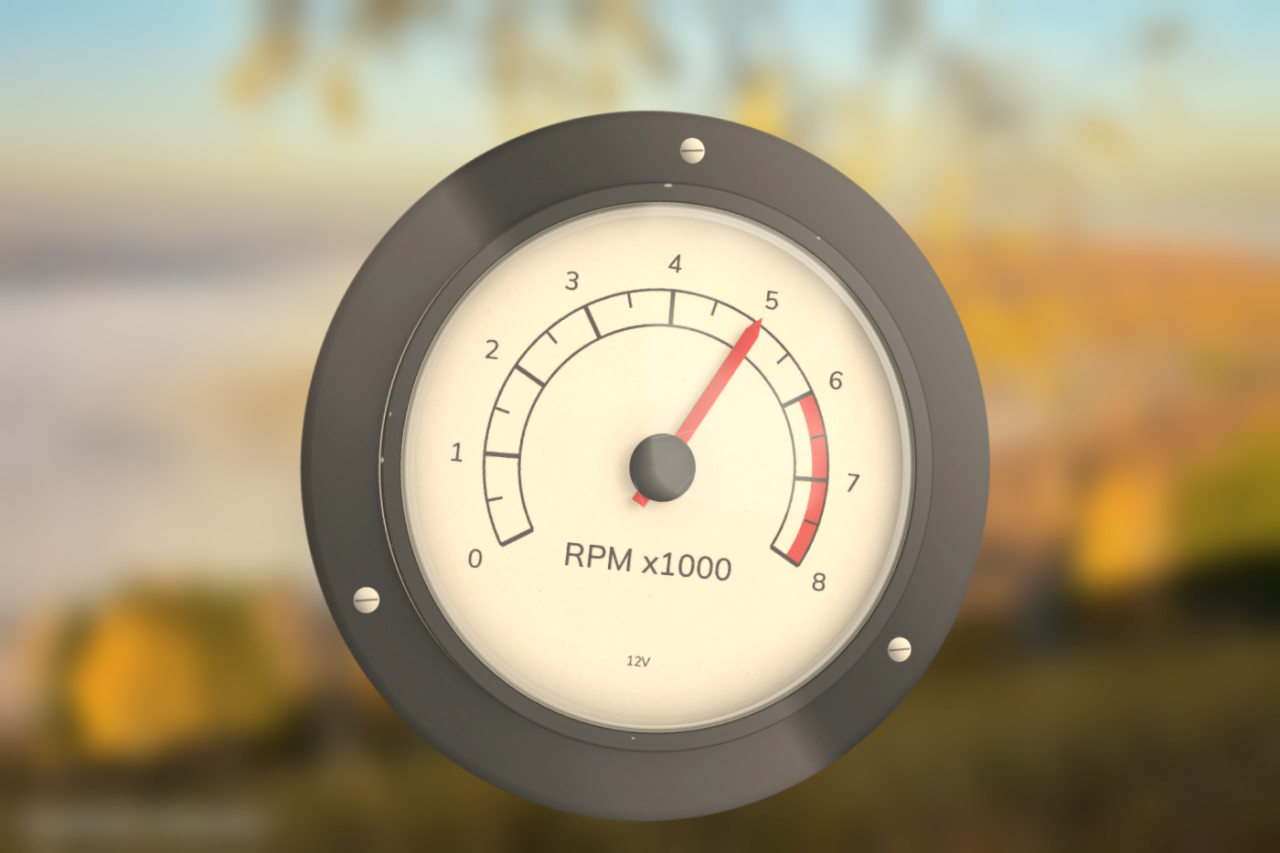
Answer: rpm 5000
